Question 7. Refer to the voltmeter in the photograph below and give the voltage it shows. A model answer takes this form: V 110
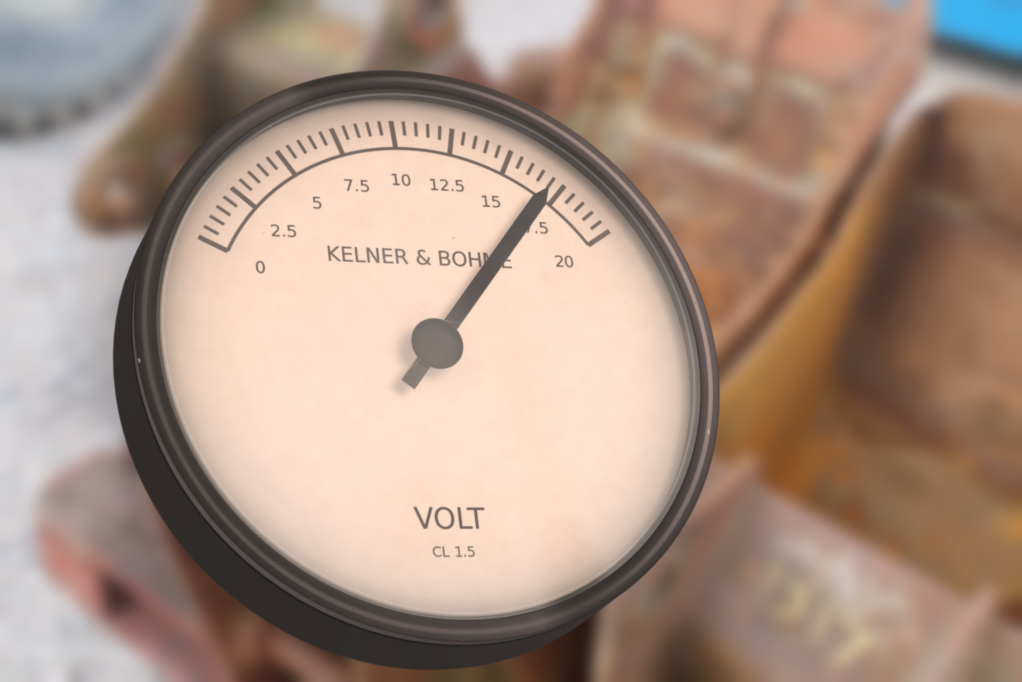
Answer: V 17
